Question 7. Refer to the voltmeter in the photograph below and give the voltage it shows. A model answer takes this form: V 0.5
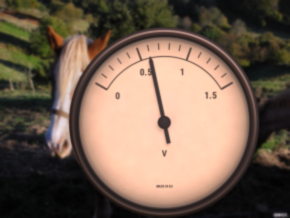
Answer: V 0.6
